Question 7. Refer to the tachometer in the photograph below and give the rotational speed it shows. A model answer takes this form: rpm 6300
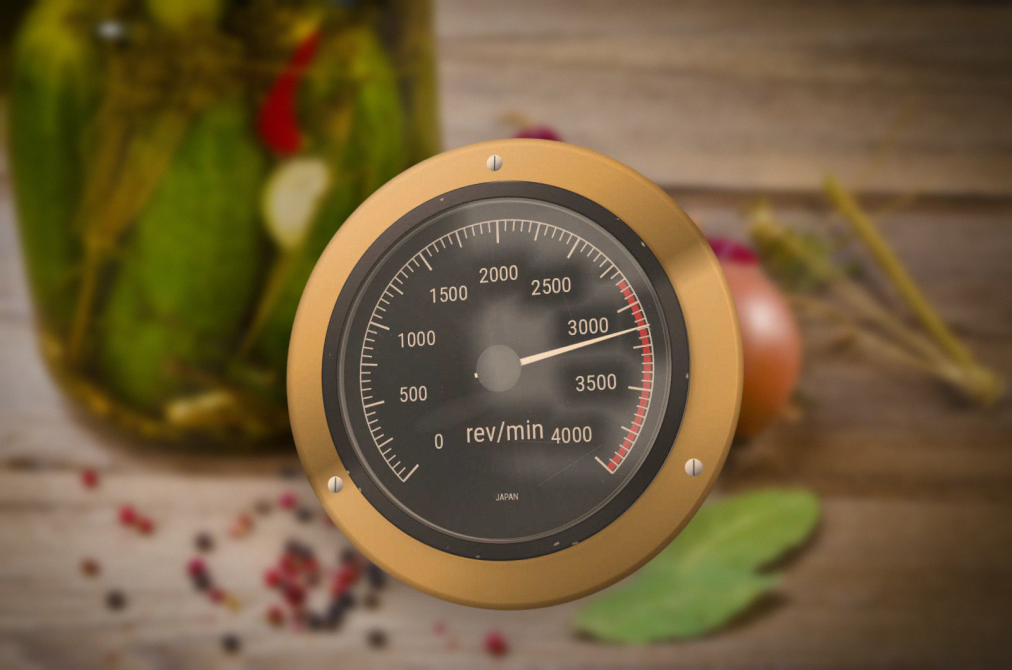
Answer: rpm 3150
